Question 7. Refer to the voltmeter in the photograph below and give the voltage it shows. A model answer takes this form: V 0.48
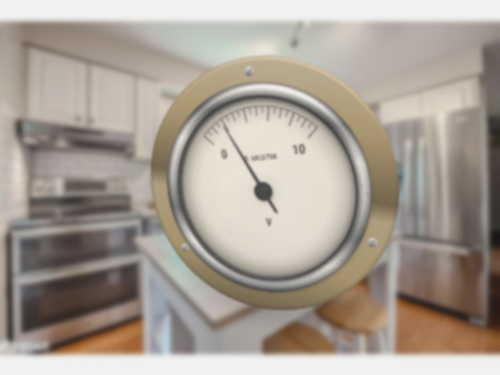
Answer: V 2
